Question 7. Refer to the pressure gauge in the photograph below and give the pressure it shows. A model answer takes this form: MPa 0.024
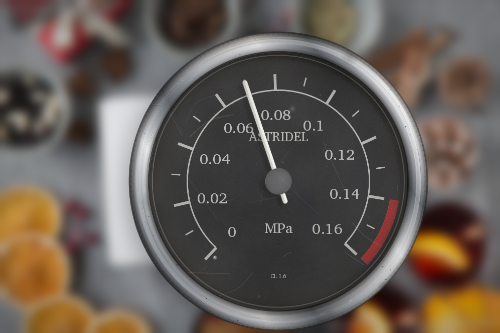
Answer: MPa 0.07
